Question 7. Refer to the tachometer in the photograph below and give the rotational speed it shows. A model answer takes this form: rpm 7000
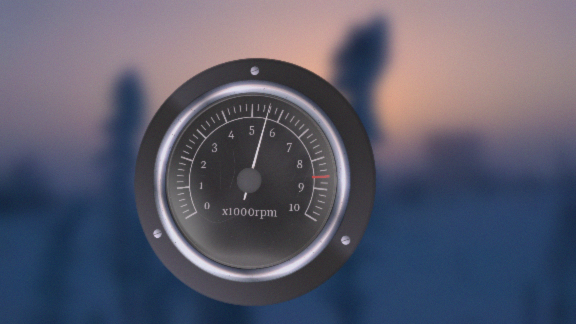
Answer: rpm 5600
